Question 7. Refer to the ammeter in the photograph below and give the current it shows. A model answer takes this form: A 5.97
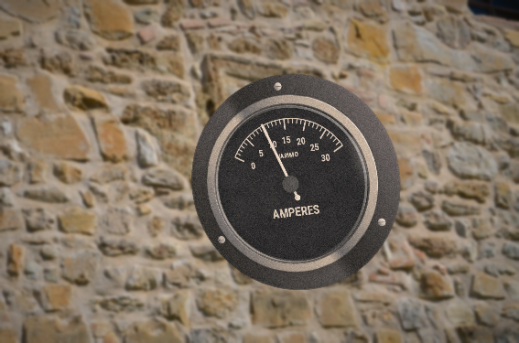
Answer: A 10
